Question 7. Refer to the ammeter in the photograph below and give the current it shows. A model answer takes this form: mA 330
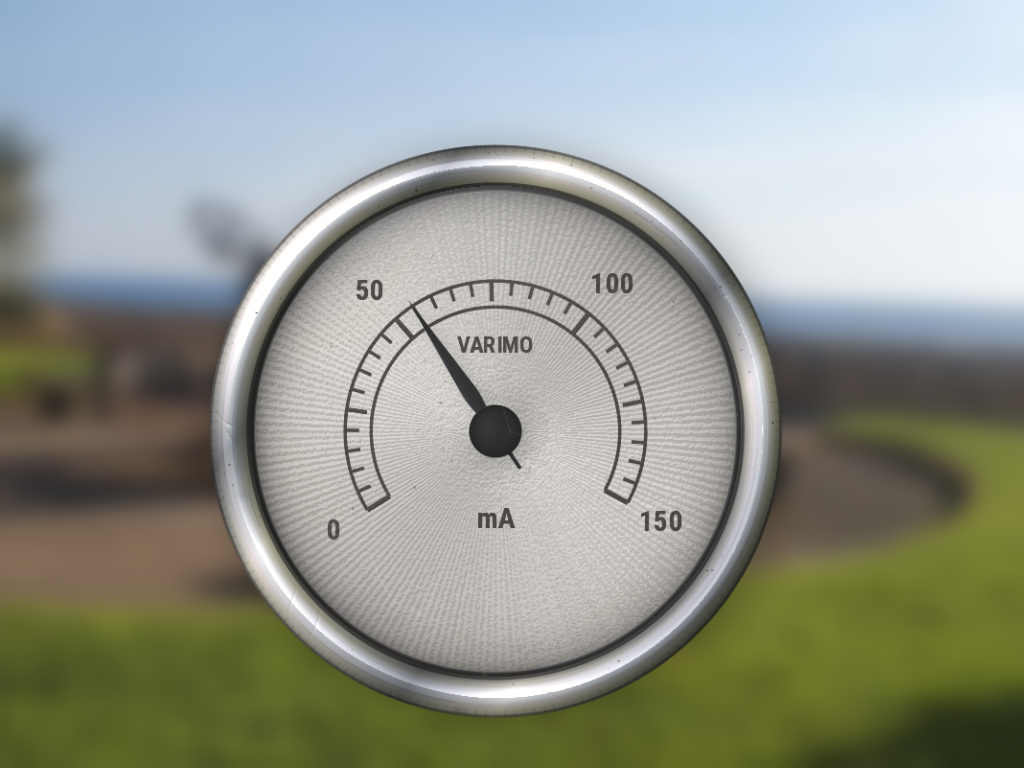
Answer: mA 55
